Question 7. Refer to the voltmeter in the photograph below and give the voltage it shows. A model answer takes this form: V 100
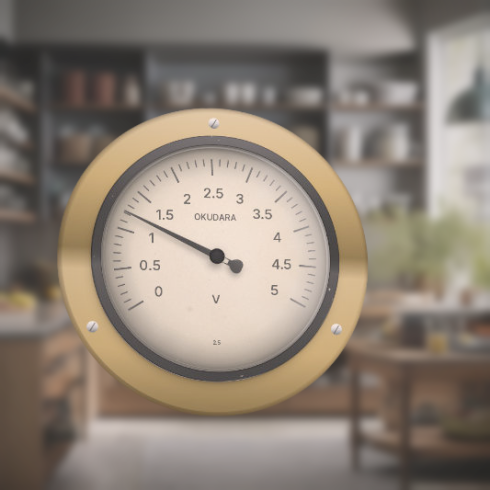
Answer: V 1.2
